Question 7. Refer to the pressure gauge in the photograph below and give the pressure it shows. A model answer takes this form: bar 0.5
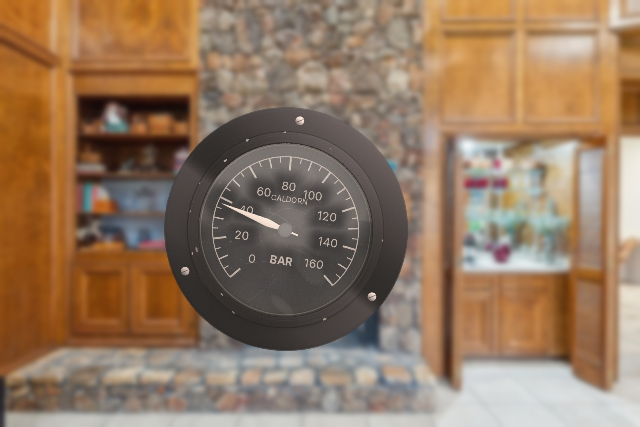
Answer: bar 37.5
